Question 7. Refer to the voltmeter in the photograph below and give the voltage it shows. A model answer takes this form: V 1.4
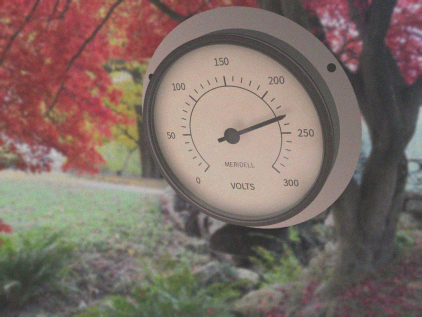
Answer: V 230
